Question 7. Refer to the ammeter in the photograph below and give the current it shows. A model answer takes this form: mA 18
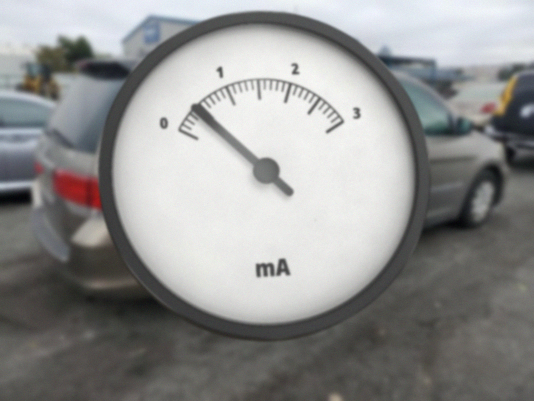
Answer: mA 0.4
